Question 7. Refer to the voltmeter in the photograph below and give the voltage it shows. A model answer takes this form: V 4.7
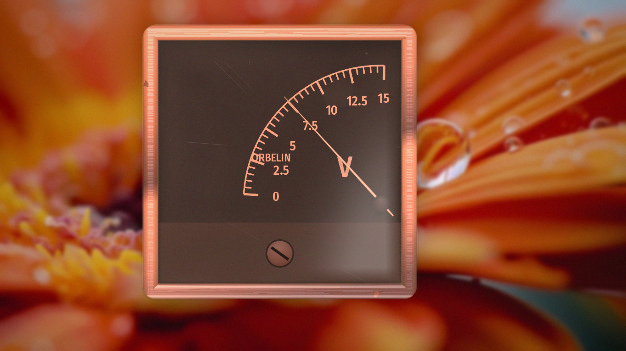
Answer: V 7.5
